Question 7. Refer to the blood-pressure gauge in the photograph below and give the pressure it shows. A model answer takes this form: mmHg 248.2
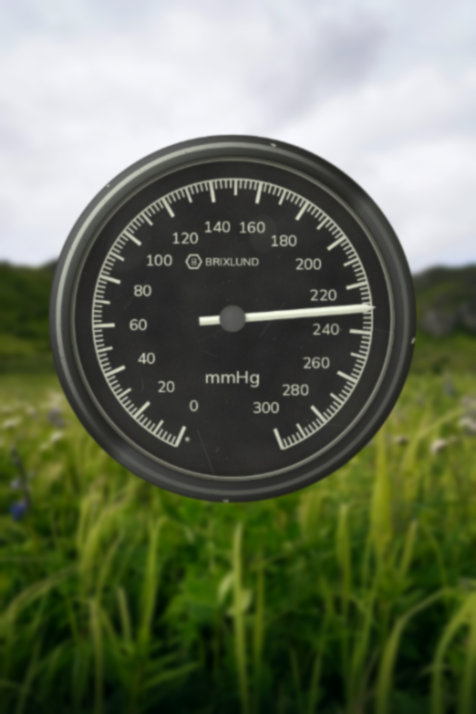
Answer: mmHg 230
